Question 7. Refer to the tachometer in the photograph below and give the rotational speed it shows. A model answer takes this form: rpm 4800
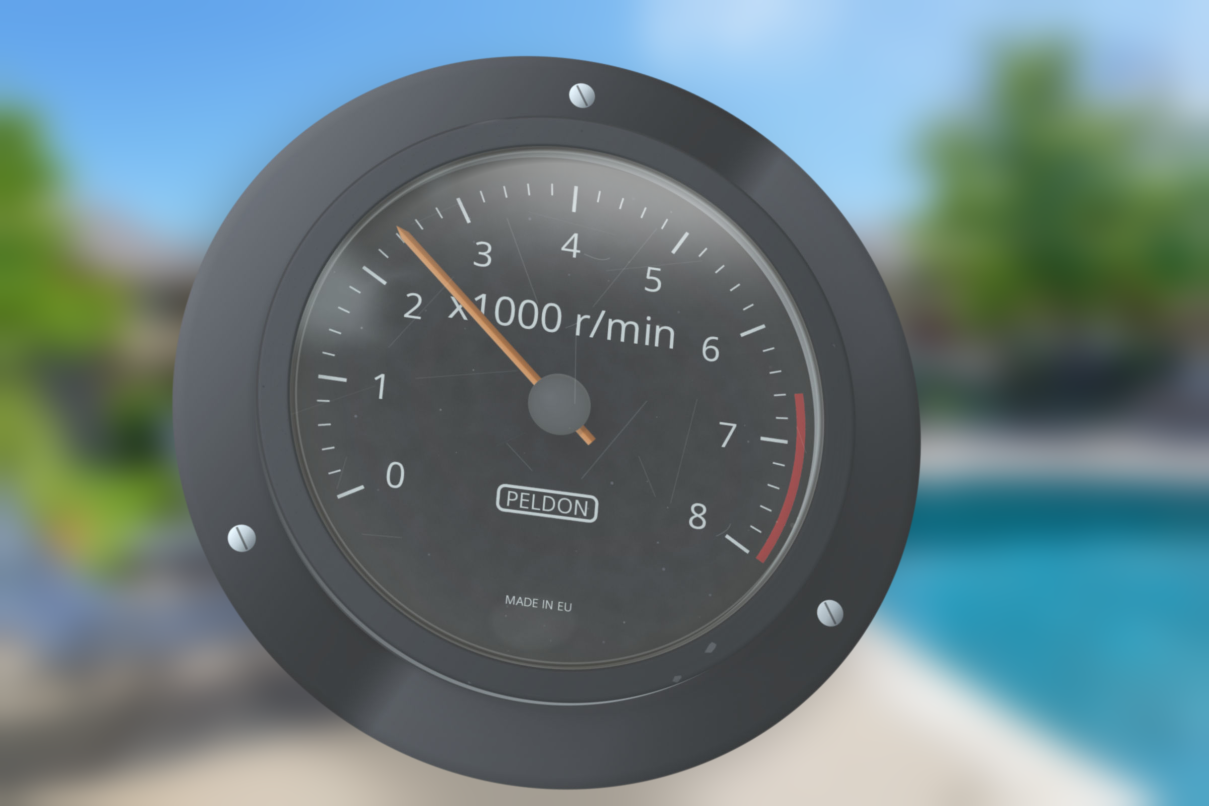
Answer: rpm 2400
